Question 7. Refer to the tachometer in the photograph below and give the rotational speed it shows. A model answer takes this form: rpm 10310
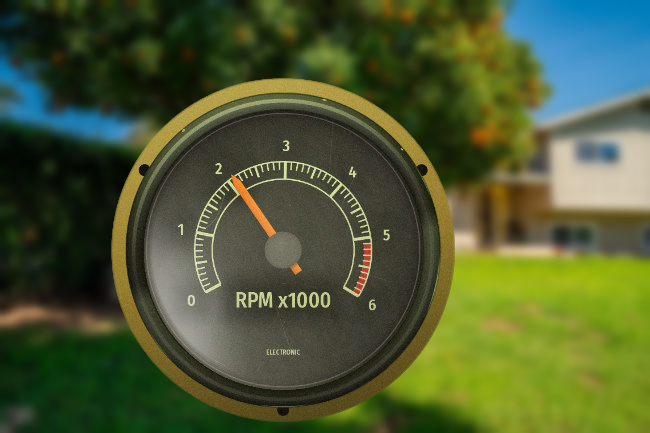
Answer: rpm 2100
